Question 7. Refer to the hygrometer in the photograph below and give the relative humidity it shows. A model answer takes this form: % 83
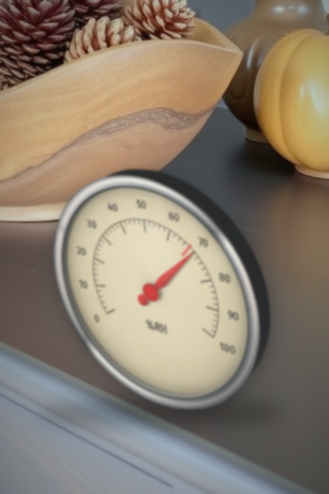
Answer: % 70
